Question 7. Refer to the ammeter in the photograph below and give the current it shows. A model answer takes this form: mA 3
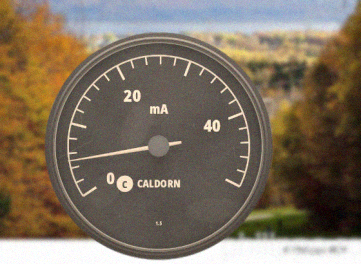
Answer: mA 5
